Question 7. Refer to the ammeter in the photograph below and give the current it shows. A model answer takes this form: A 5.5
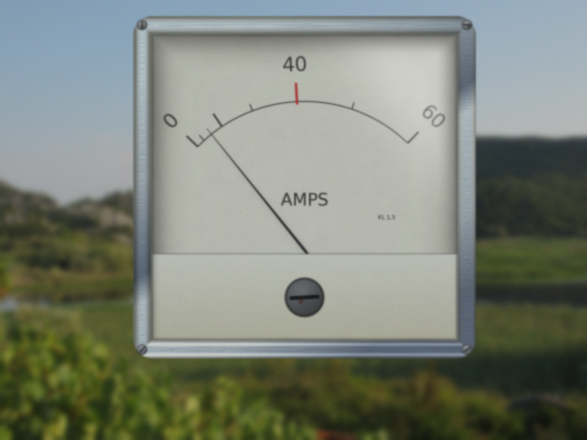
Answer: A 15
